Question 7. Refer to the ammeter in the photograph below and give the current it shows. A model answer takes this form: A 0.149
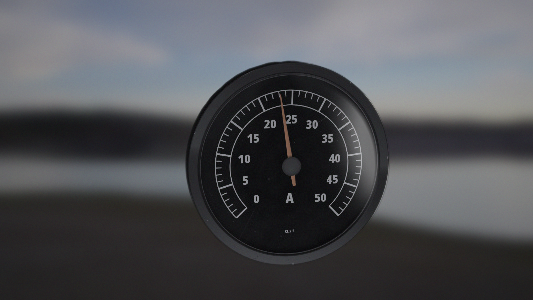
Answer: A 23
